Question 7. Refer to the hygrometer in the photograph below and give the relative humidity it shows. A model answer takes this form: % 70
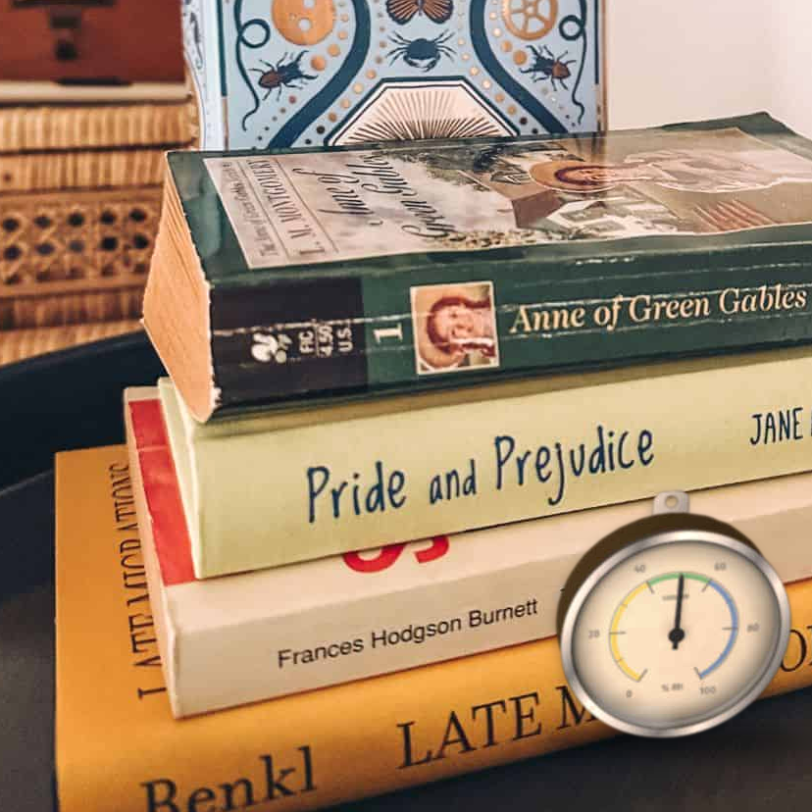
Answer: % 50
